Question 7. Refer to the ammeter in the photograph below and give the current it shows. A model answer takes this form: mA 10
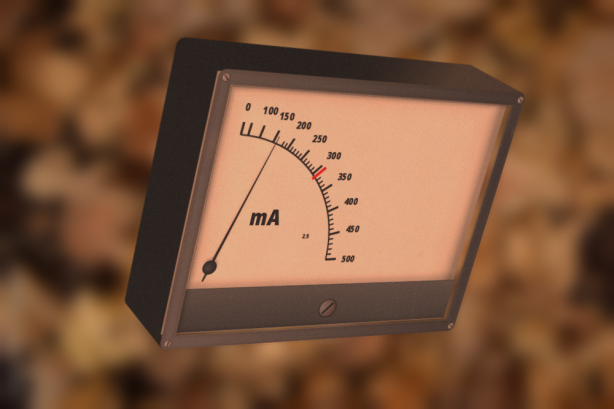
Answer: mA 150
